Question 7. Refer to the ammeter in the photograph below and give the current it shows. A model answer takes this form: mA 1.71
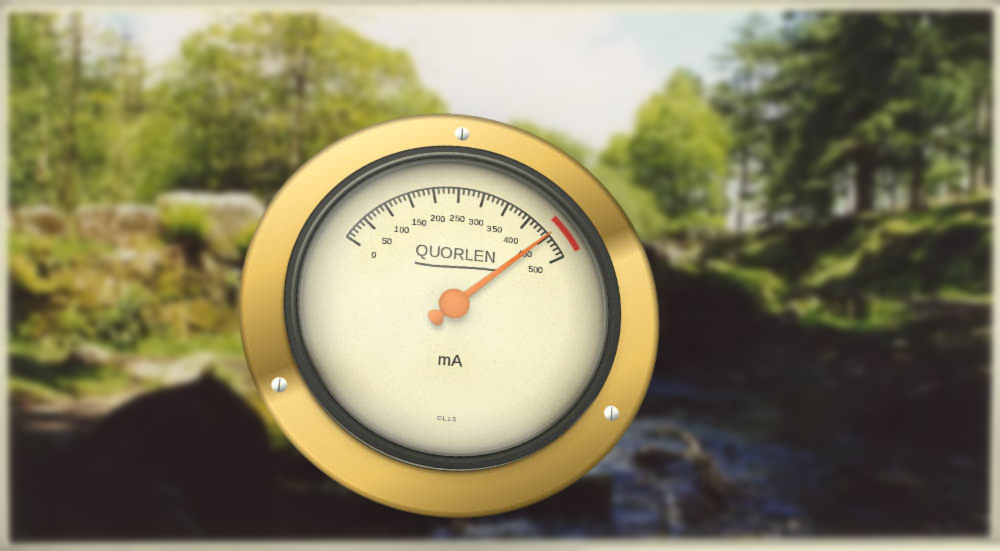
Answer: mA 450
